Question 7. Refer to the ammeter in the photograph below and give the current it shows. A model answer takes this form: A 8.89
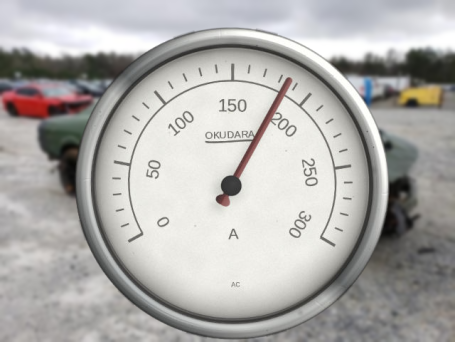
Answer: A 185
